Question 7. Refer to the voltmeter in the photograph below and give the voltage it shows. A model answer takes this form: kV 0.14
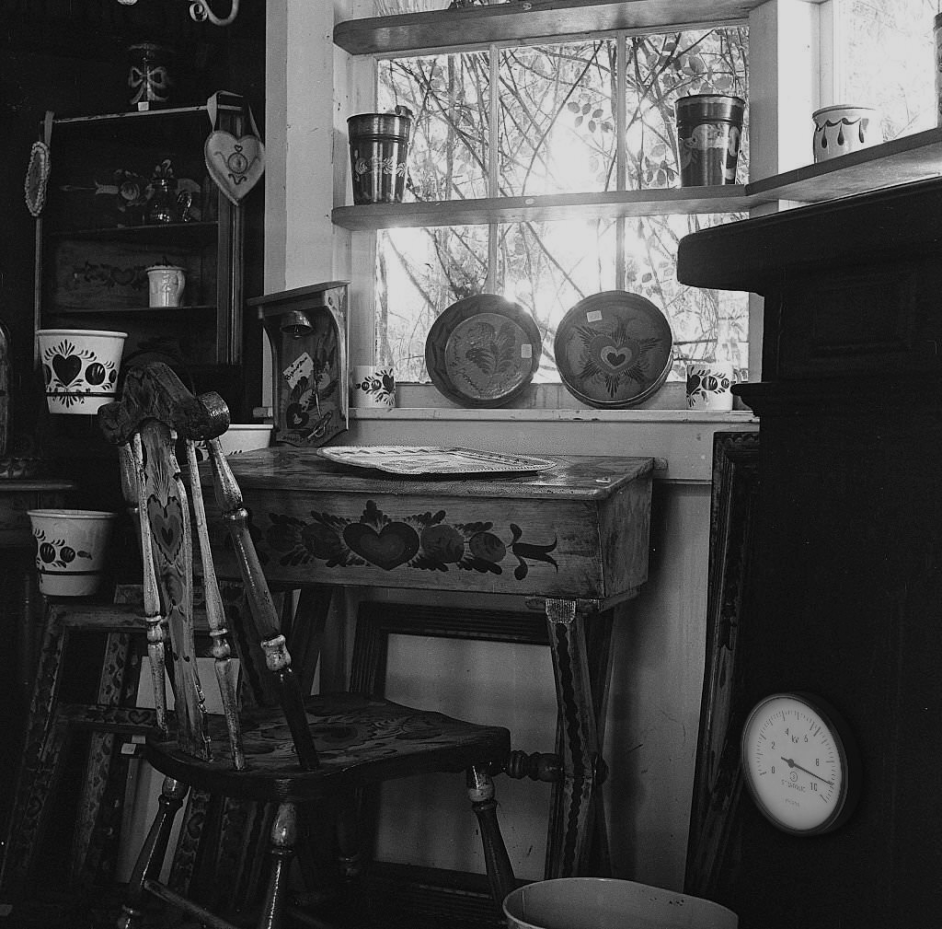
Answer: kV 9
